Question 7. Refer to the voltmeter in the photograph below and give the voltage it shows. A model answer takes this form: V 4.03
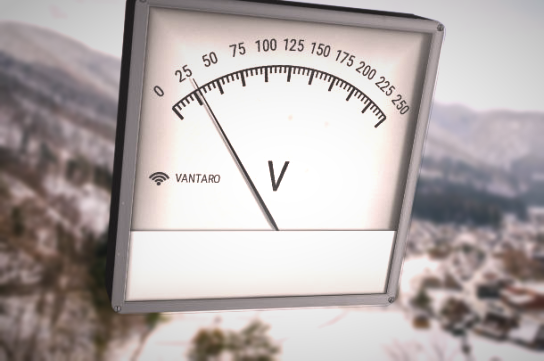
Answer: V 30
